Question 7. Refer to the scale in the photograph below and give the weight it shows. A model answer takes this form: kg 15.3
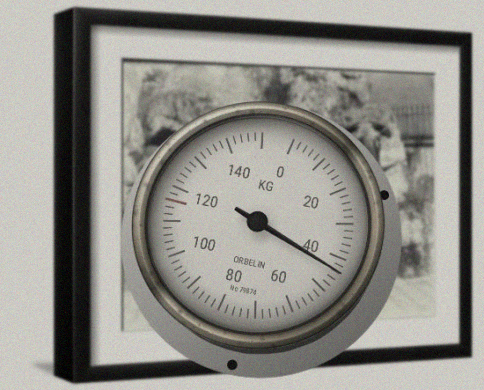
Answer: kg 44
